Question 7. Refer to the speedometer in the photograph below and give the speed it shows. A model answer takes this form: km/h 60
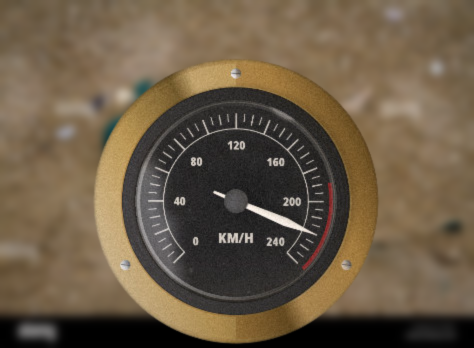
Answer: km/h 220
